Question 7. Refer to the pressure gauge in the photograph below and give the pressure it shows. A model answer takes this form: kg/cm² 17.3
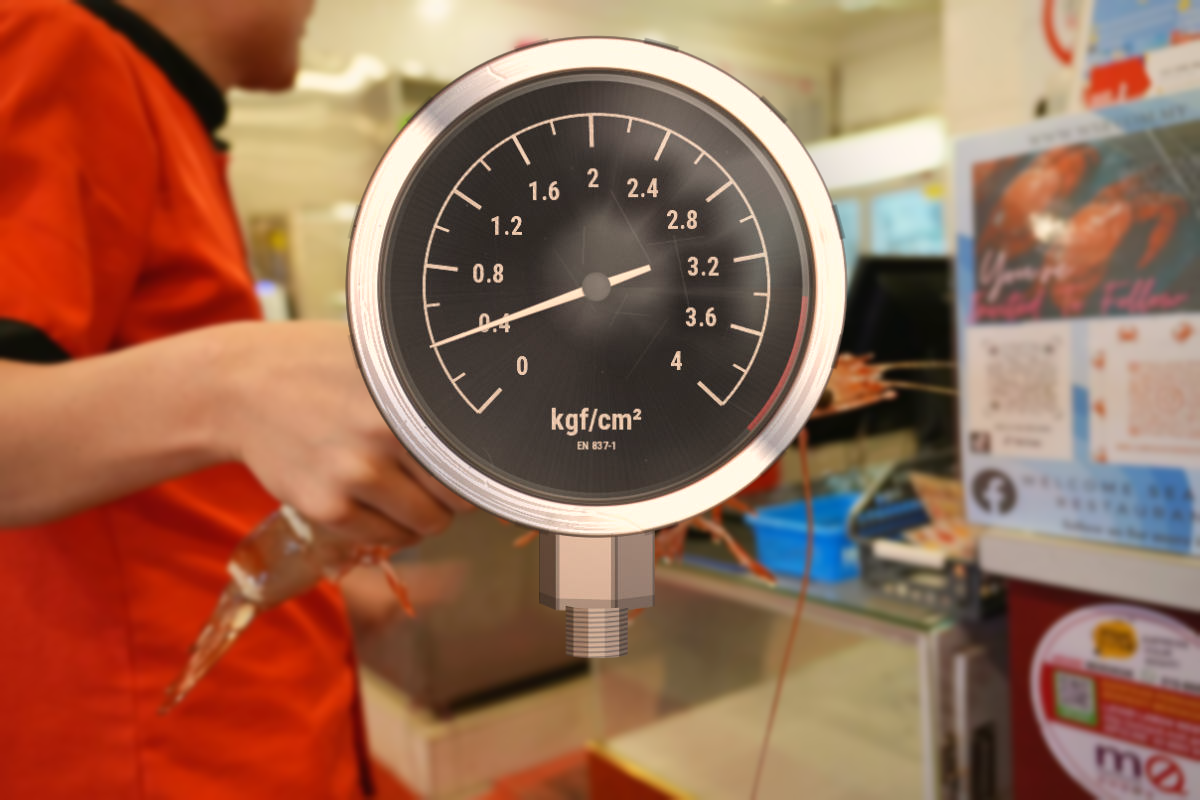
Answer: kg/cm² 0.4
